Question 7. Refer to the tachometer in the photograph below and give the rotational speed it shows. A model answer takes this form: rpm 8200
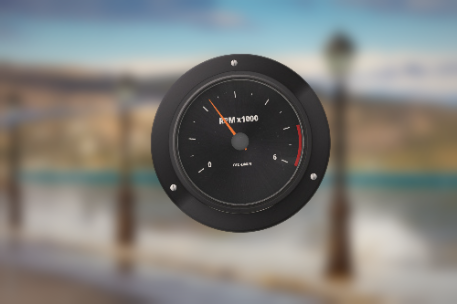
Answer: rpm 2250
